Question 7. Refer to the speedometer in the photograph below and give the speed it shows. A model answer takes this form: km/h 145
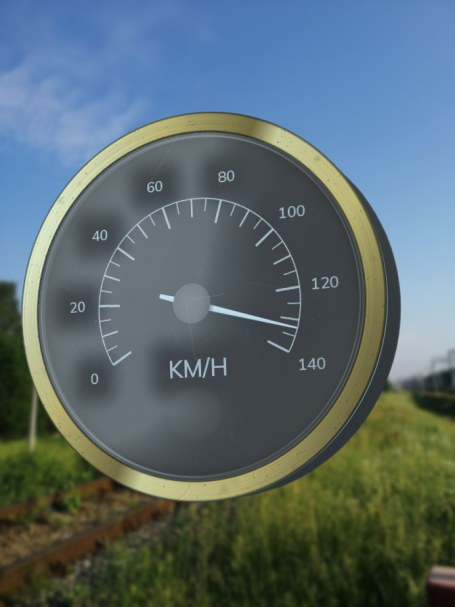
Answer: km/h 132.5
